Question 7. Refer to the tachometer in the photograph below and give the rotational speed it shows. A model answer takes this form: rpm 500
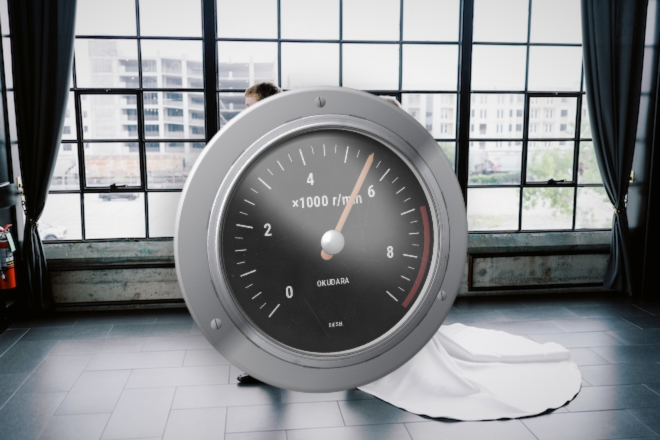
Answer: rpm 5500
